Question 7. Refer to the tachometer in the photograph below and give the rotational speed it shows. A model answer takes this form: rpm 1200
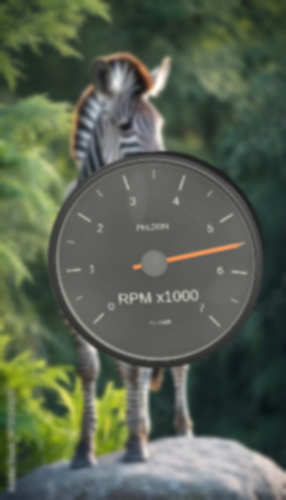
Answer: rpm 5500
